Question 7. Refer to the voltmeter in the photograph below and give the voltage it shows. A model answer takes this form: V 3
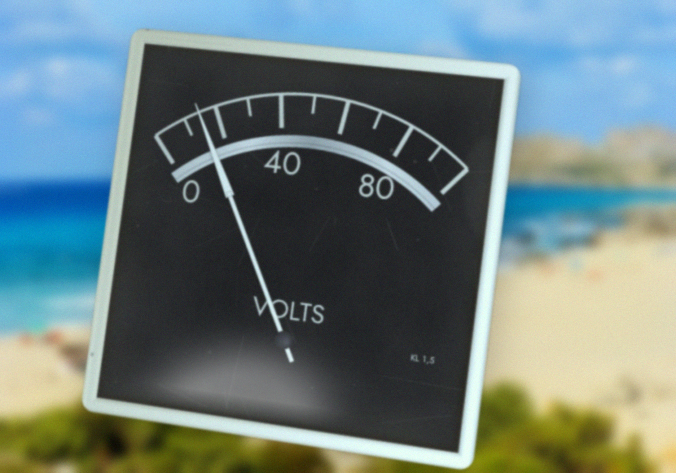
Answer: V 15
